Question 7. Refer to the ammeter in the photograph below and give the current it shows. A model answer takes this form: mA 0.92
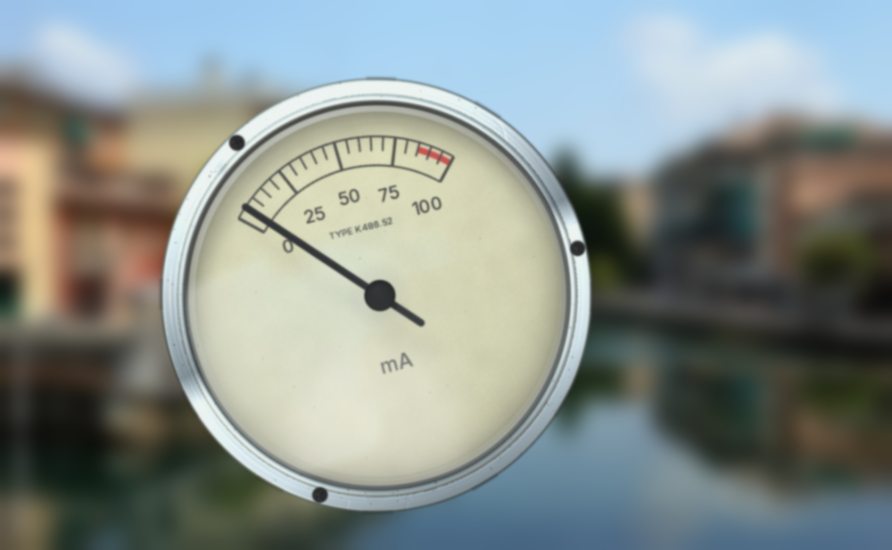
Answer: mA 5
